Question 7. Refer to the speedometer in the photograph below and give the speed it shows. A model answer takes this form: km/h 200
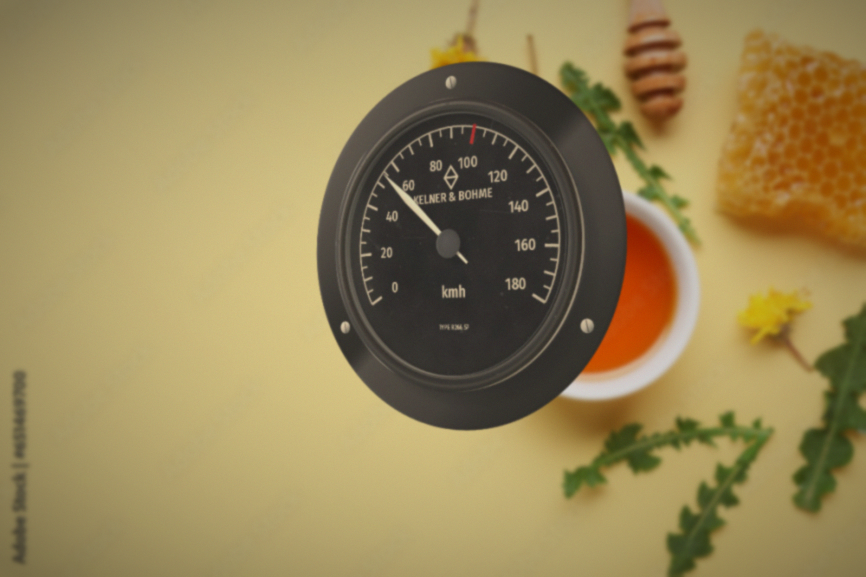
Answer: km/h 55
